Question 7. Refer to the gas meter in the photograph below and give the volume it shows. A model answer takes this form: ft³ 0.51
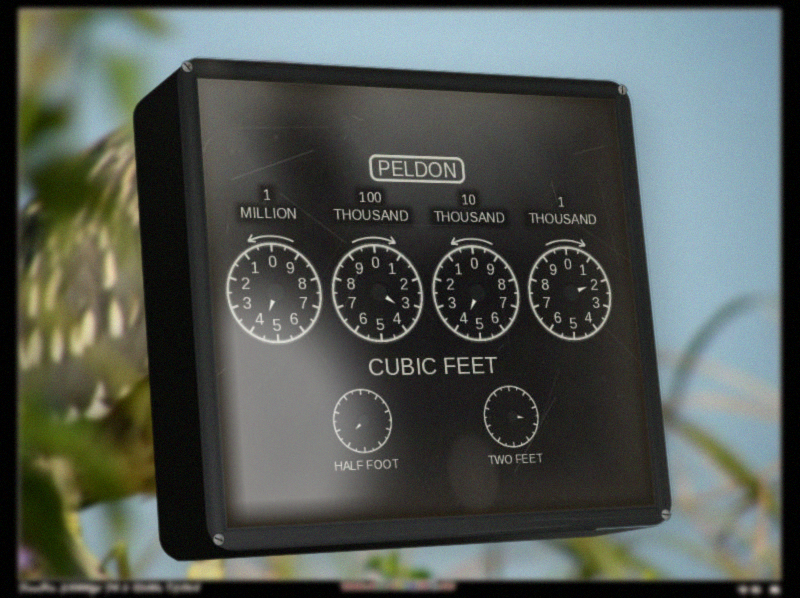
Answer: ft³ 434200
